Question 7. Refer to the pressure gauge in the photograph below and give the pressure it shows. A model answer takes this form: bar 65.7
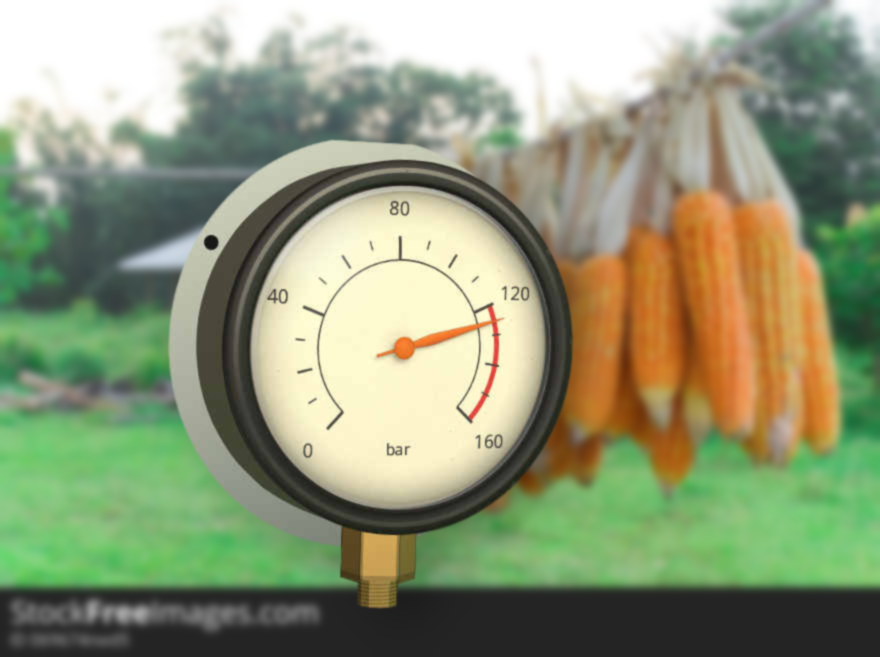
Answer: bar 125
